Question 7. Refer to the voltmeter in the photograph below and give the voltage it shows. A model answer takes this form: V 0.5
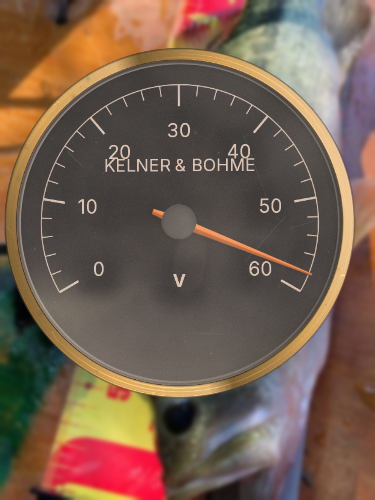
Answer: V 58
